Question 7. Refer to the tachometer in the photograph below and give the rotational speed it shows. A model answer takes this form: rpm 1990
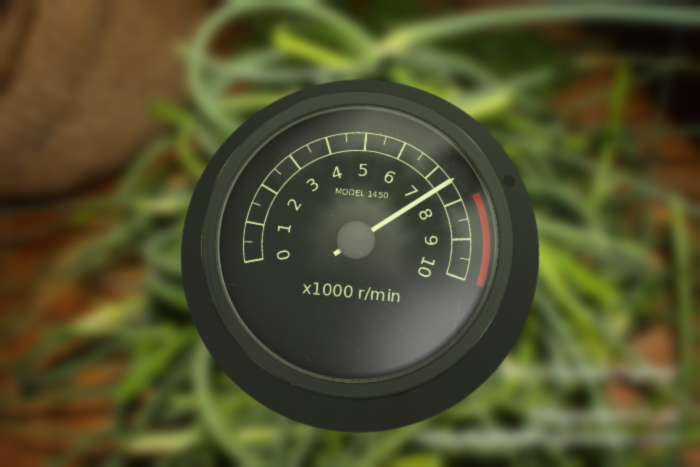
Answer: rpm 7500
